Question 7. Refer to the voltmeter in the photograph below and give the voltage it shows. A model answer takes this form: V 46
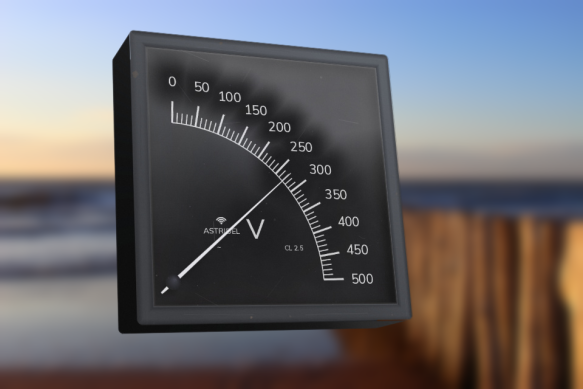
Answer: V 270
